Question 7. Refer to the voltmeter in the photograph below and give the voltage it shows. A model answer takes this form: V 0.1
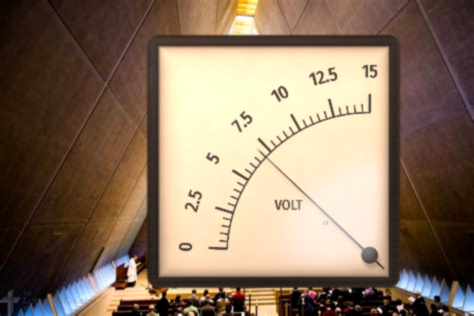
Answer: V 7
